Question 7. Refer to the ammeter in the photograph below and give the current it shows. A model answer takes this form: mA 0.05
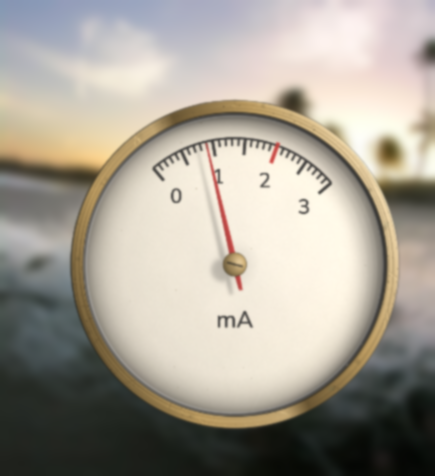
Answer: mA 0.9
